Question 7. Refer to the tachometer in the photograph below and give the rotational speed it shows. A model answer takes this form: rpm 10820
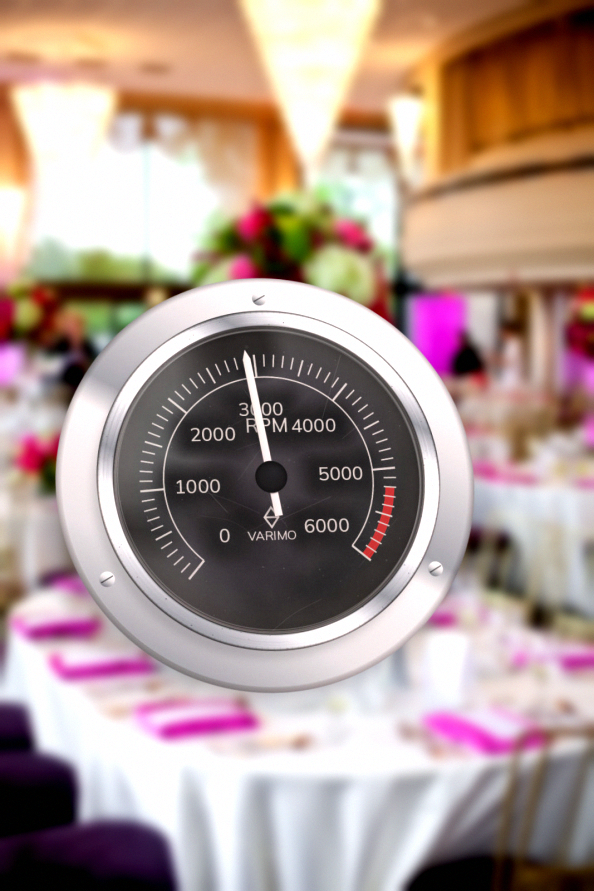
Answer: rpm 2900
